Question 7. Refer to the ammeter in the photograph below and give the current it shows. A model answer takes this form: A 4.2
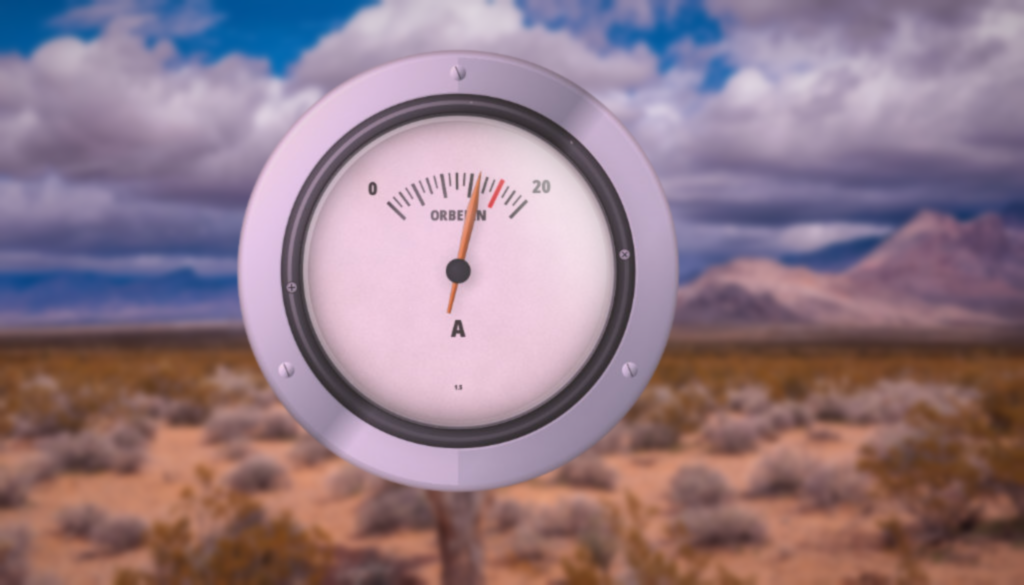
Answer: A 13
